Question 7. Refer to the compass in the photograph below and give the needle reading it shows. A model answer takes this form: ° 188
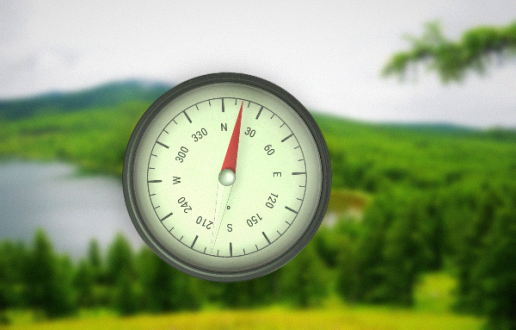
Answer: ° 15
